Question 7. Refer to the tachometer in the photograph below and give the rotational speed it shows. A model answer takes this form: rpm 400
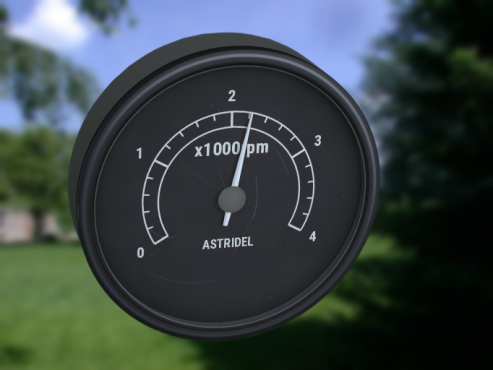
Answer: rpm 2200
